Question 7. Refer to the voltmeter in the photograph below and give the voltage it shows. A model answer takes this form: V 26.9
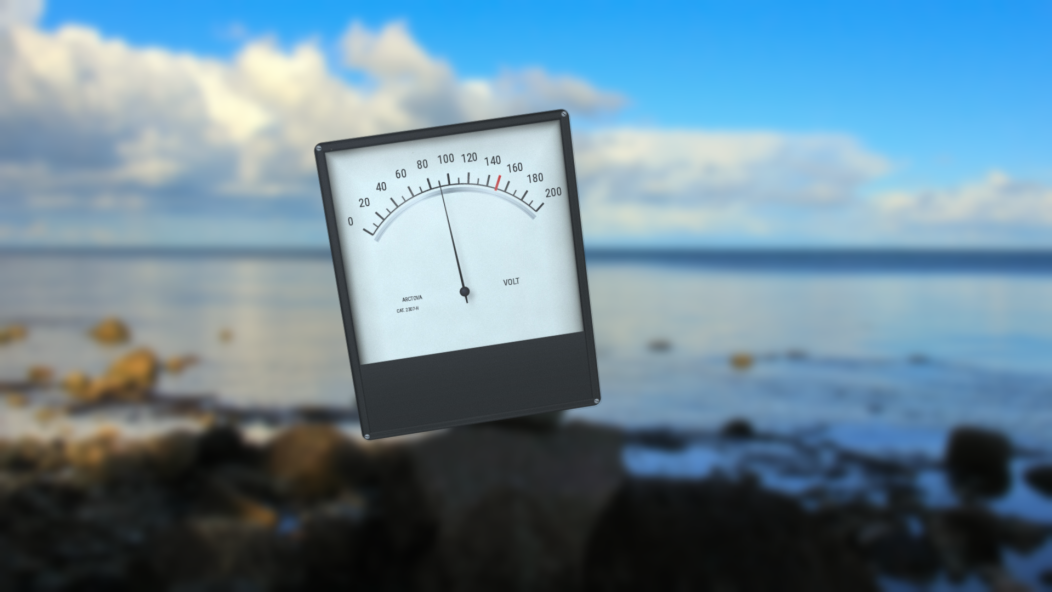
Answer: V 90
